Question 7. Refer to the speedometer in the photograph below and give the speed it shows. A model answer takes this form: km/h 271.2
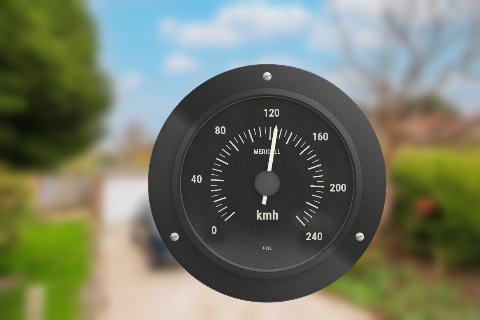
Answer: km/h 125
